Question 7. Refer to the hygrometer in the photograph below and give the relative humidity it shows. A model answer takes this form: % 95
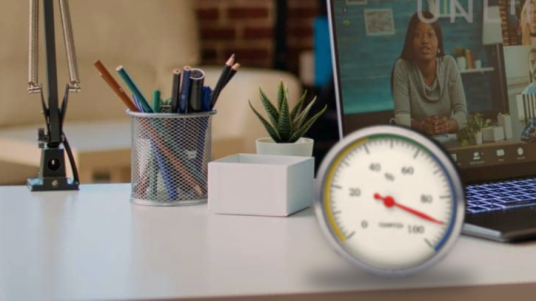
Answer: % 90
